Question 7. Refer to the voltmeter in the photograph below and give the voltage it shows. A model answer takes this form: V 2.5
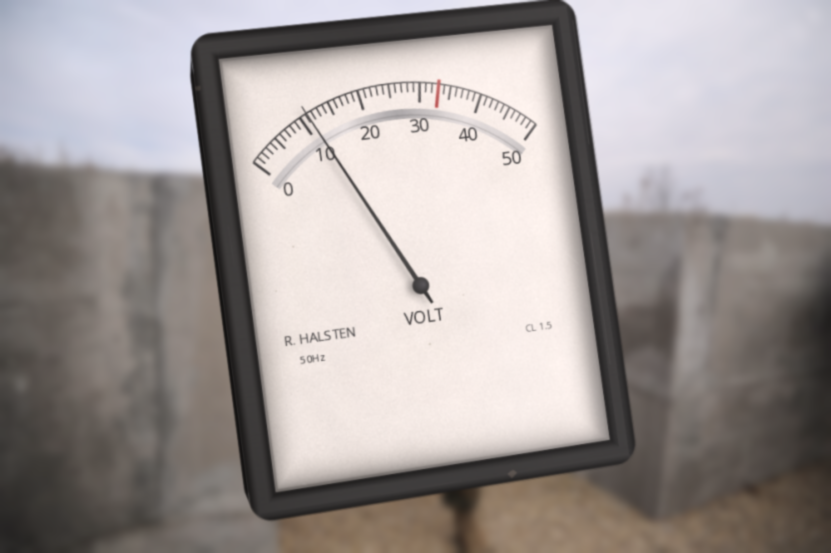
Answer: V 11
